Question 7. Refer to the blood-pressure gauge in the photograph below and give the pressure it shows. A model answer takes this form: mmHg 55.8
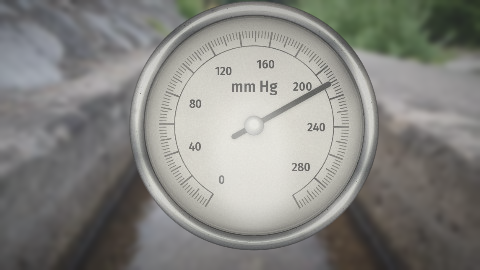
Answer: mmHg 210
